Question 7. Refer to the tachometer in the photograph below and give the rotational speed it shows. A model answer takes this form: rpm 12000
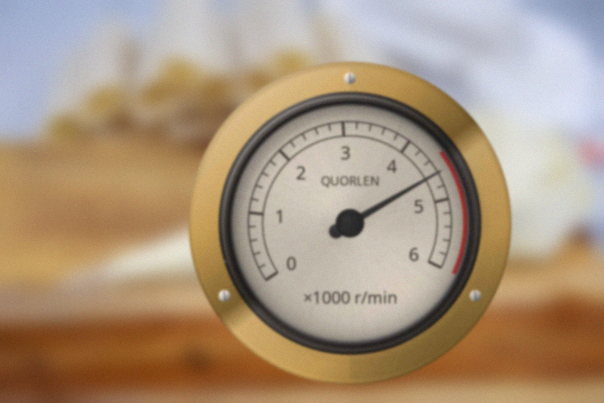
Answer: rpm 4600
